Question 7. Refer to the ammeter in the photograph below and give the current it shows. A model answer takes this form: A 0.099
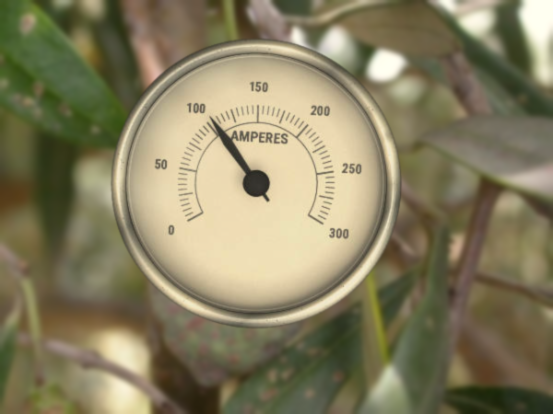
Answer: A 105
